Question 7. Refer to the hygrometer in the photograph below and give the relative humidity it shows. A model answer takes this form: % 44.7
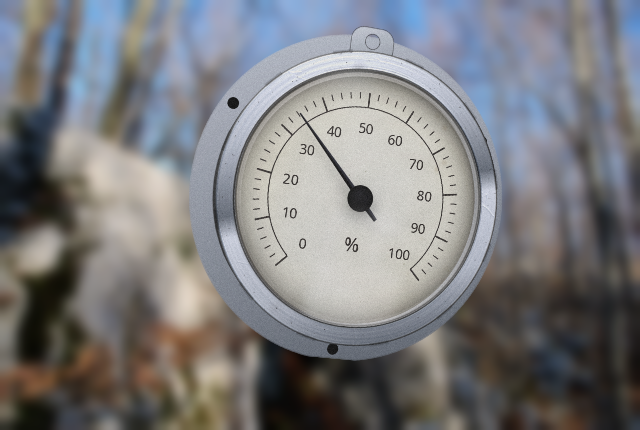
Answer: % 34
